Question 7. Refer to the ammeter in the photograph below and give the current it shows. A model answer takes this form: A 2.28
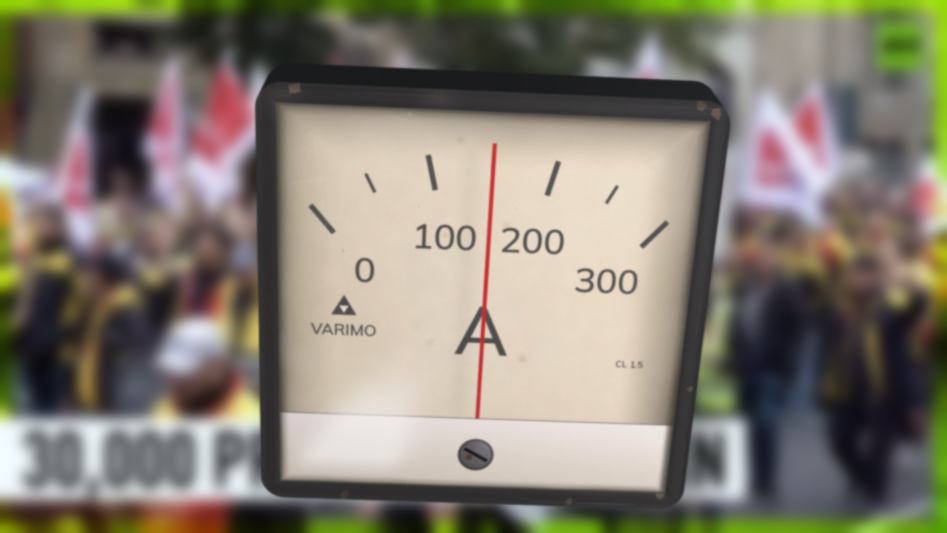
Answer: A 150
